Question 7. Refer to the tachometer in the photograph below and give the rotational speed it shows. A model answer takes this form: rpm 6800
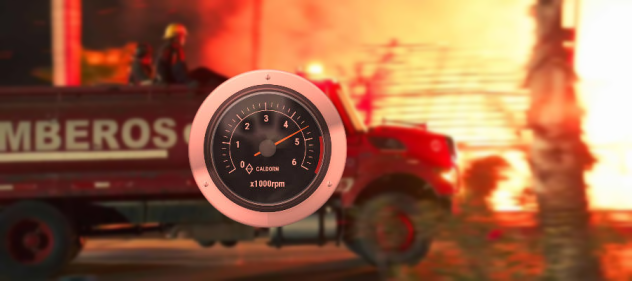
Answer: rpm 4600
